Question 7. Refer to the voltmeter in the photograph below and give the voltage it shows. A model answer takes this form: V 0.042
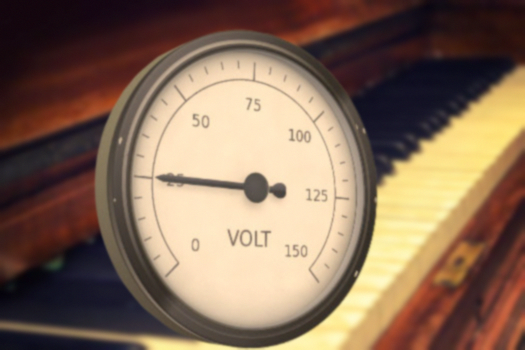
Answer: V 25
